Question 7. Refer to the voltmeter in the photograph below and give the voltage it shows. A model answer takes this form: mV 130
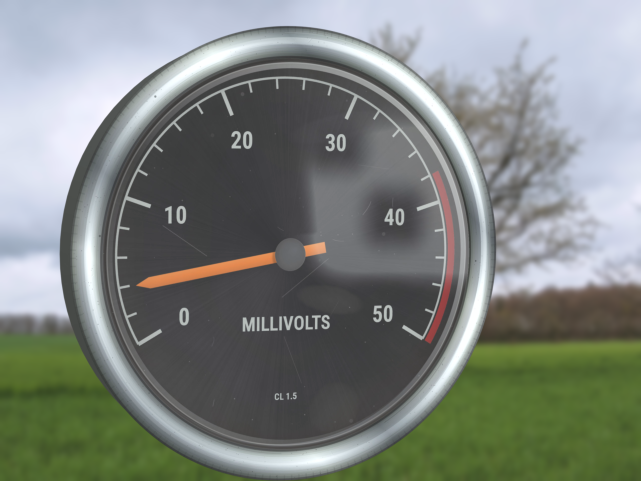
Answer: mV 4
